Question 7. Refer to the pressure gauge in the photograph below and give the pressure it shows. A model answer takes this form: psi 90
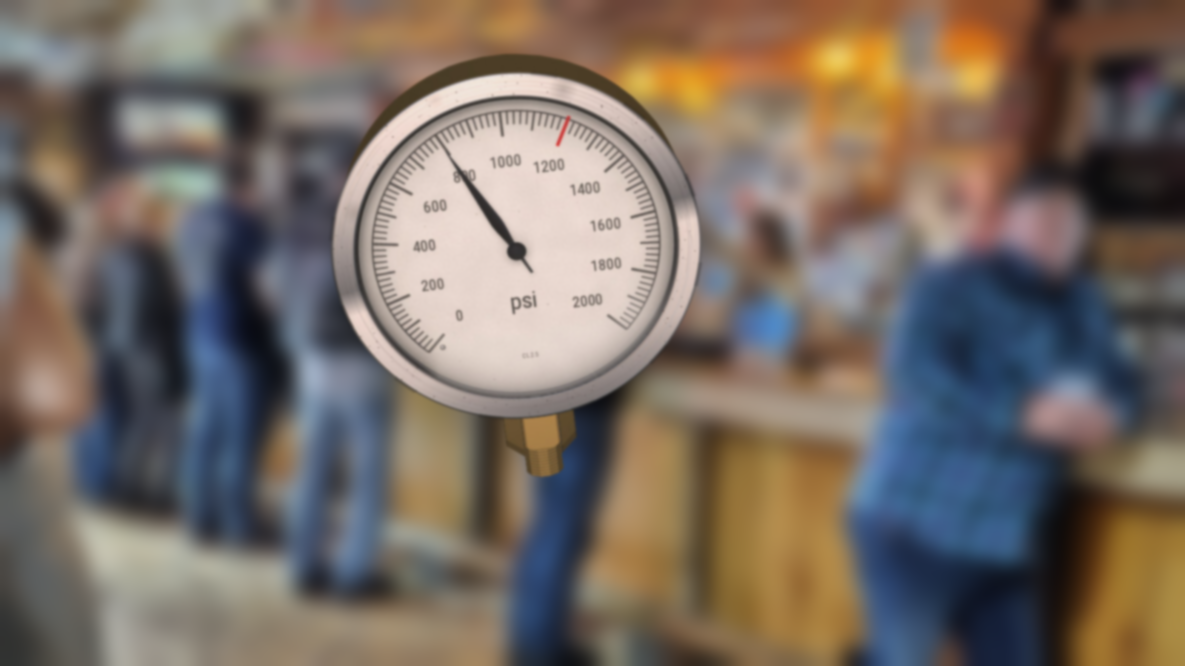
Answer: psi 800
